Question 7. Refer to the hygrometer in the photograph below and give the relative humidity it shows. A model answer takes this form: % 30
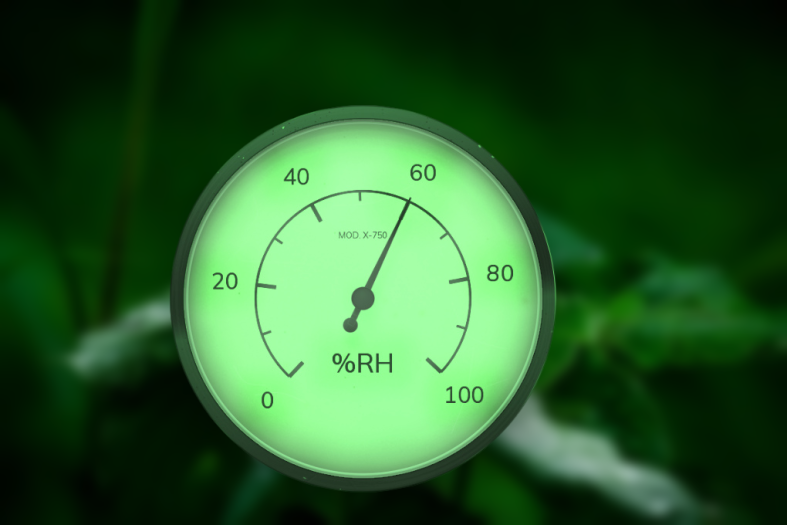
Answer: % 60
